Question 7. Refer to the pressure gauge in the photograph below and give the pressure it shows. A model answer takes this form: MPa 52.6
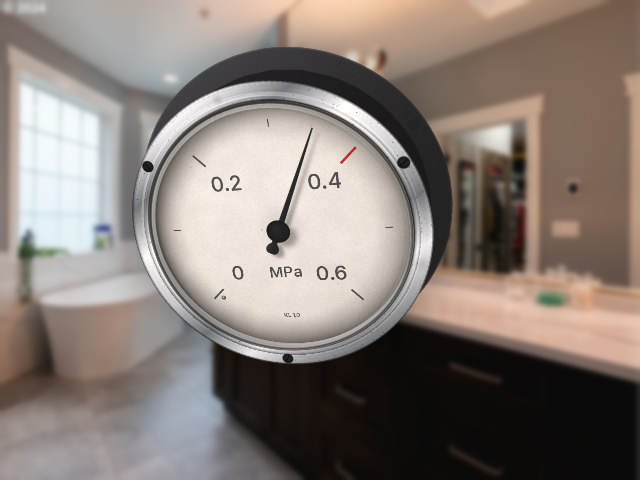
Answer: MPa 0.35
